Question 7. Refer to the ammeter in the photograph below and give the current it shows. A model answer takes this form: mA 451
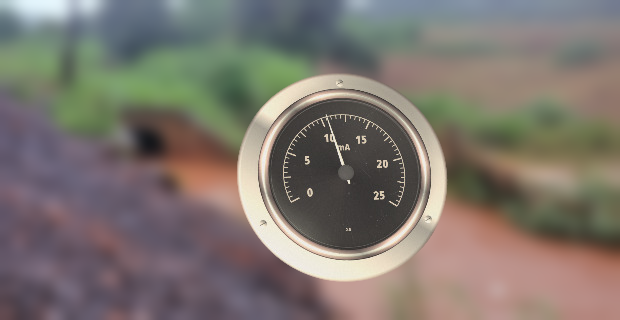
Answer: mA 10.5
